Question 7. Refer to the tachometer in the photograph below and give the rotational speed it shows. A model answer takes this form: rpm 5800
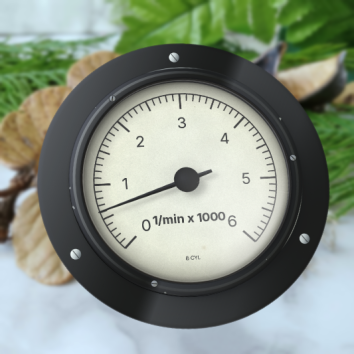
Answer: rpm 600
